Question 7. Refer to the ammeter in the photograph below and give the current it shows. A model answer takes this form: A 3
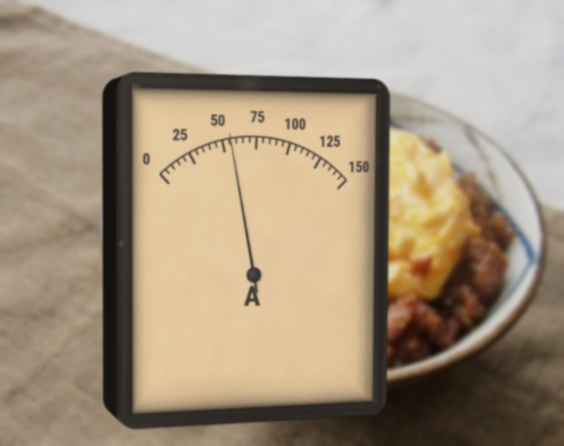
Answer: A 55
